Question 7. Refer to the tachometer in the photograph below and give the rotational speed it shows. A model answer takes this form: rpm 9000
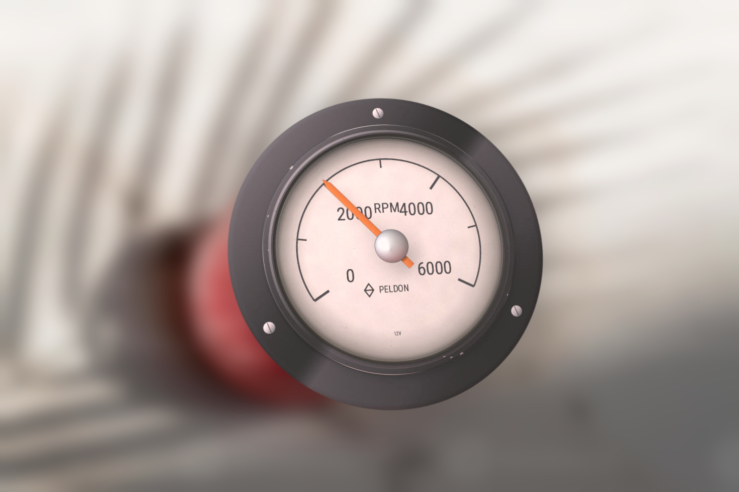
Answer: rpm 2000
